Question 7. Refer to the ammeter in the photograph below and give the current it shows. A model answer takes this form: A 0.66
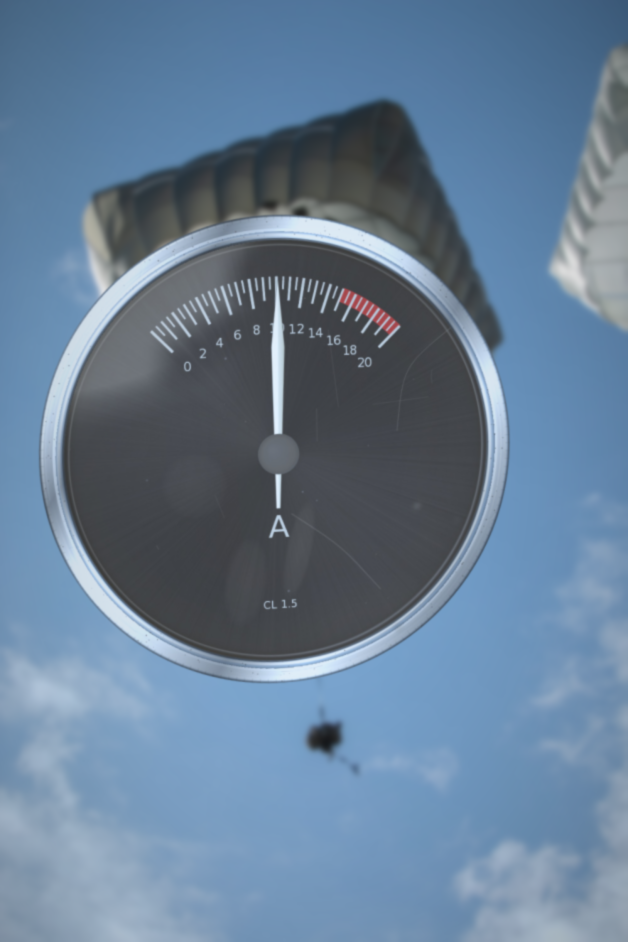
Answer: A 10
